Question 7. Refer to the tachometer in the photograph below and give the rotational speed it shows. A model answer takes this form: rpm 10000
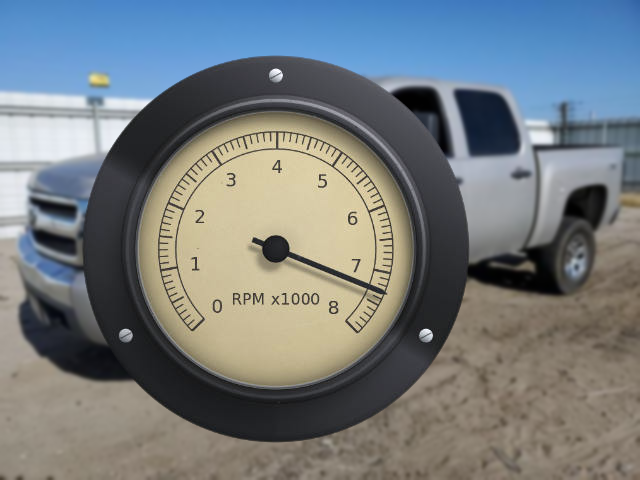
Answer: rpm 7300
